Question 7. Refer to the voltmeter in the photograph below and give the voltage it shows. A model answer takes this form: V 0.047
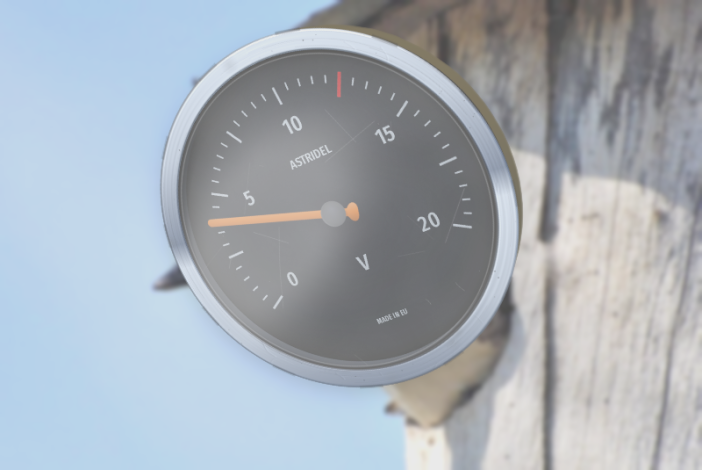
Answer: V 4
